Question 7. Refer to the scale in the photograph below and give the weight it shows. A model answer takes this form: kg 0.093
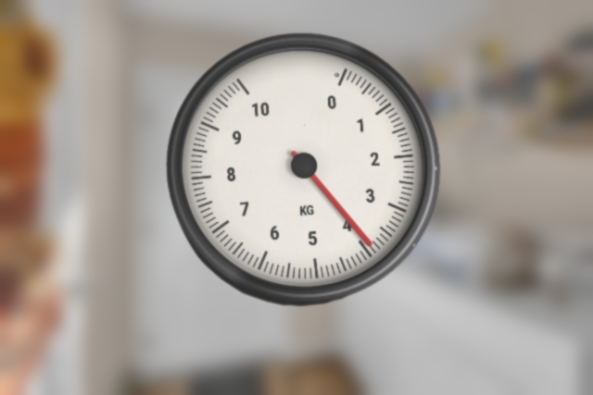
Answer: kg 3.9
